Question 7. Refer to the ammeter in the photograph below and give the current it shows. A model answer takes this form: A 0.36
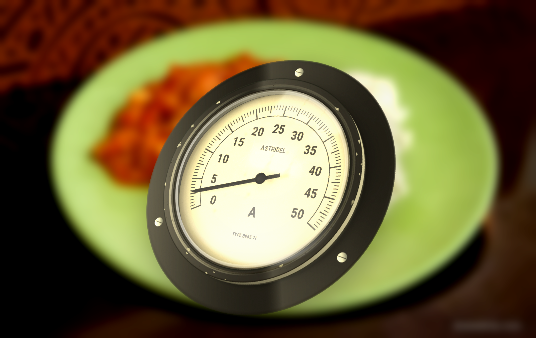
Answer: A 2.5
